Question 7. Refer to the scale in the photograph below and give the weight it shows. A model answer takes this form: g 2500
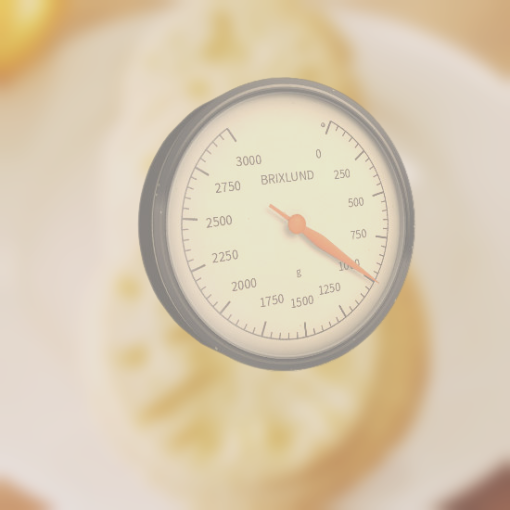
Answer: g 1000
